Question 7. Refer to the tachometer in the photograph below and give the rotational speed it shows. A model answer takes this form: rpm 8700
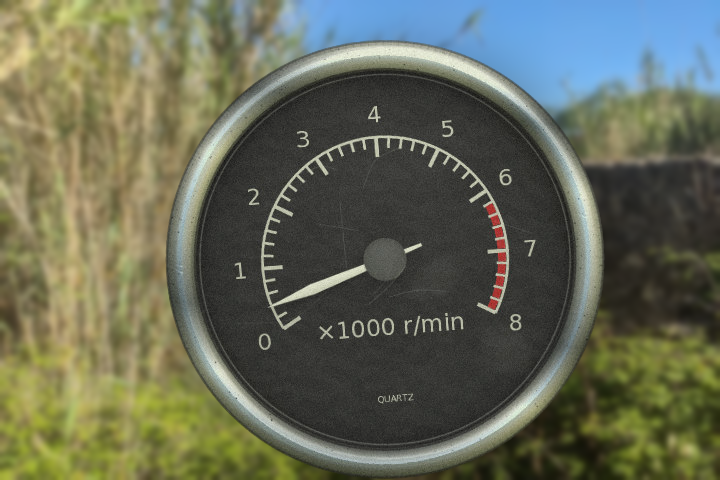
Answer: rpm 400
